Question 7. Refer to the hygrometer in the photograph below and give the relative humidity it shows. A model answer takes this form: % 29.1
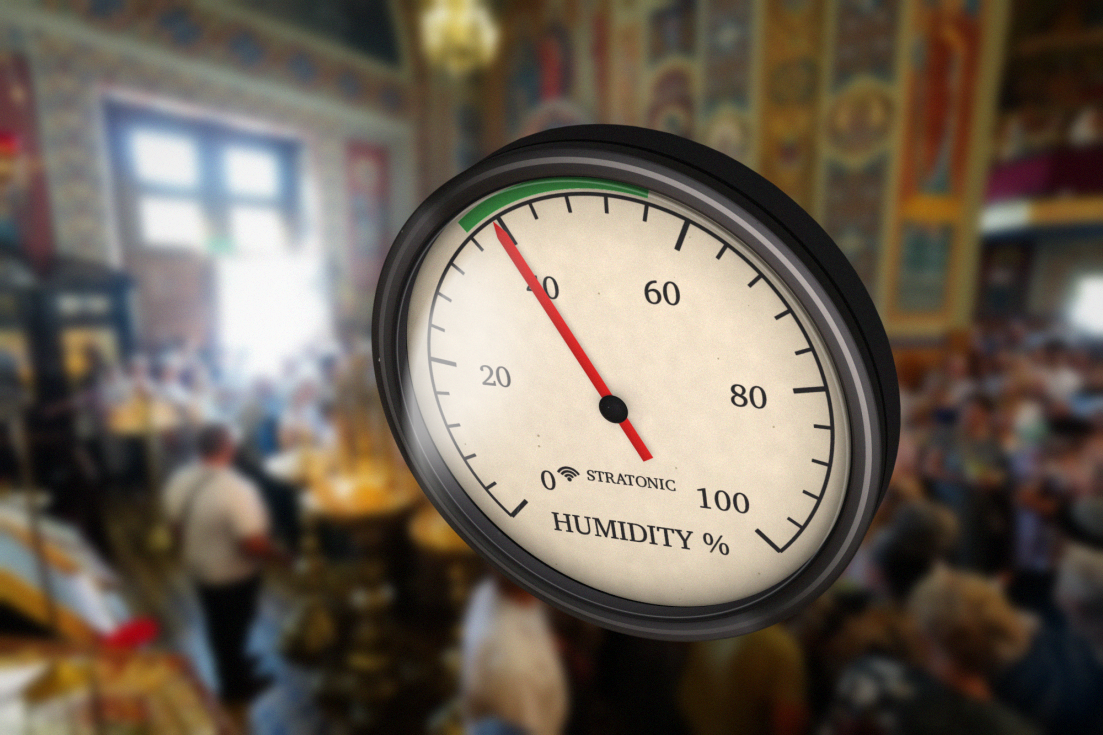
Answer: % 40
